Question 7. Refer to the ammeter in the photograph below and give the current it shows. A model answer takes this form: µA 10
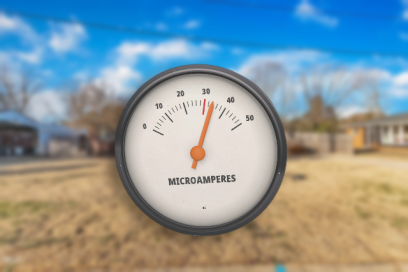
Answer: µA 34
